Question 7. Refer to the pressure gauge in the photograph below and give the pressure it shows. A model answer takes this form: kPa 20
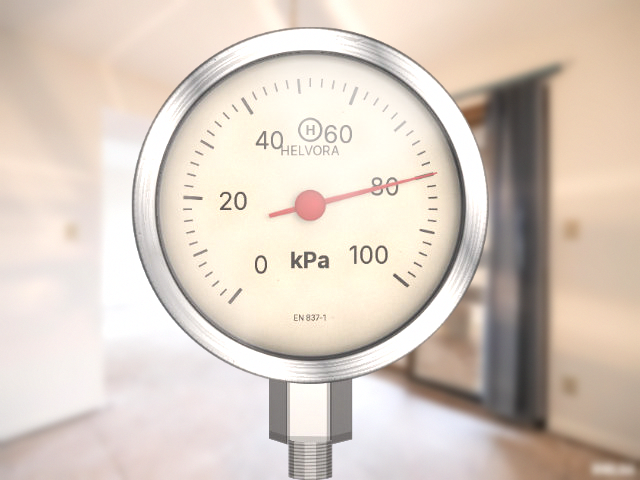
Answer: kPa 80
